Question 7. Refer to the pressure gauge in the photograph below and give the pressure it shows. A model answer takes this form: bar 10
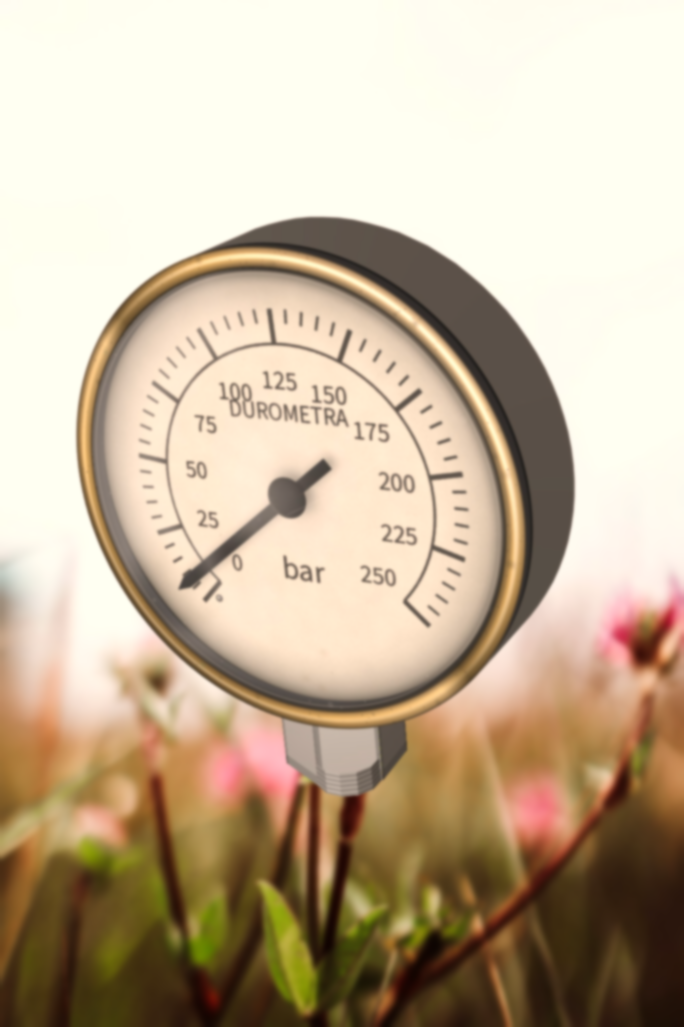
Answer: bar 7.5
